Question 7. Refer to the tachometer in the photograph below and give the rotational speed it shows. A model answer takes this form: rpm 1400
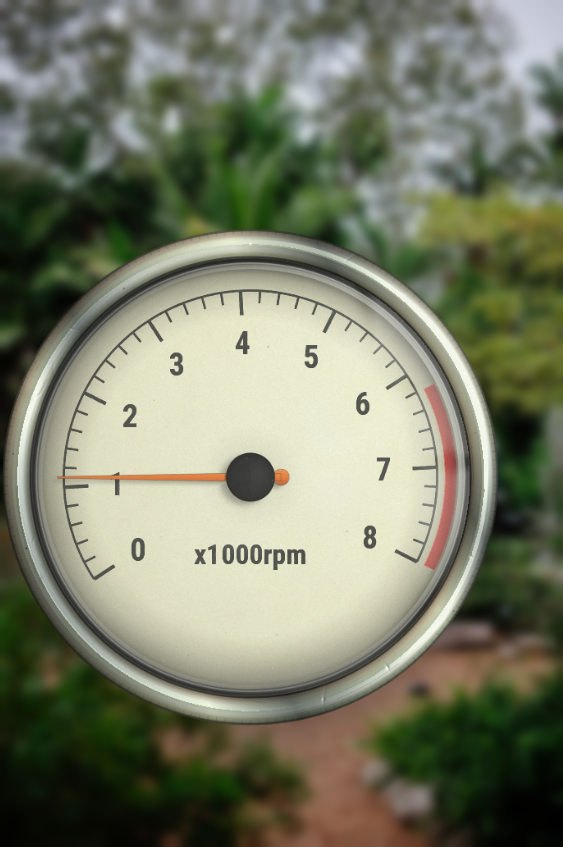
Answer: rpm 1100
